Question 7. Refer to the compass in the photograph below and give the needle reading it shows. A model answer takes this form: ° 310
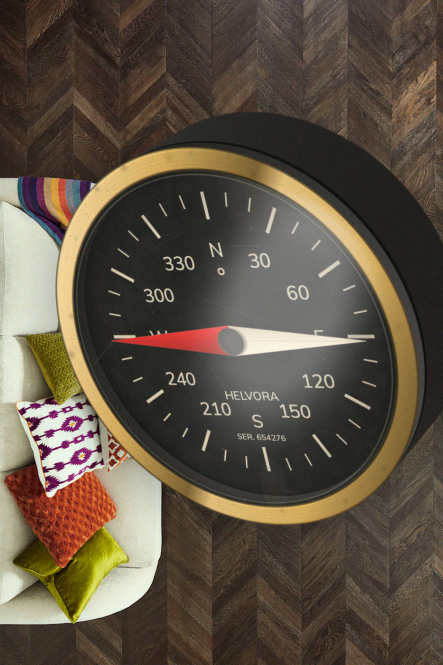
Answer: ° 270
